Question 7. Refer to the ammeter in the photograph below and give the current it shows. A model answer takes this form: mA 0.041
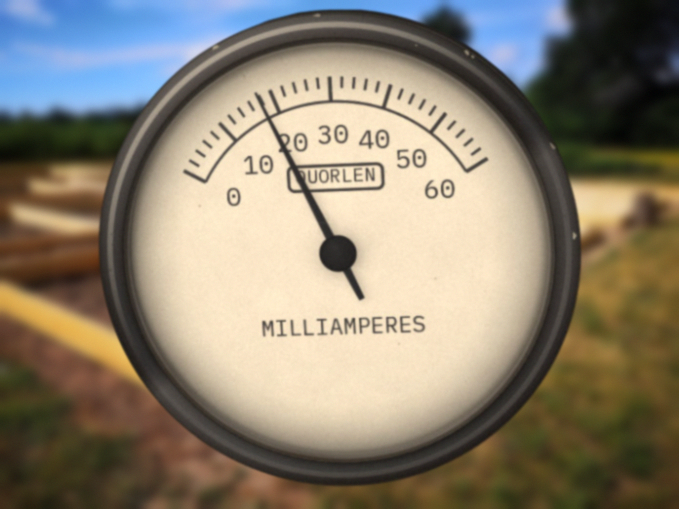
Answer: mA 18
